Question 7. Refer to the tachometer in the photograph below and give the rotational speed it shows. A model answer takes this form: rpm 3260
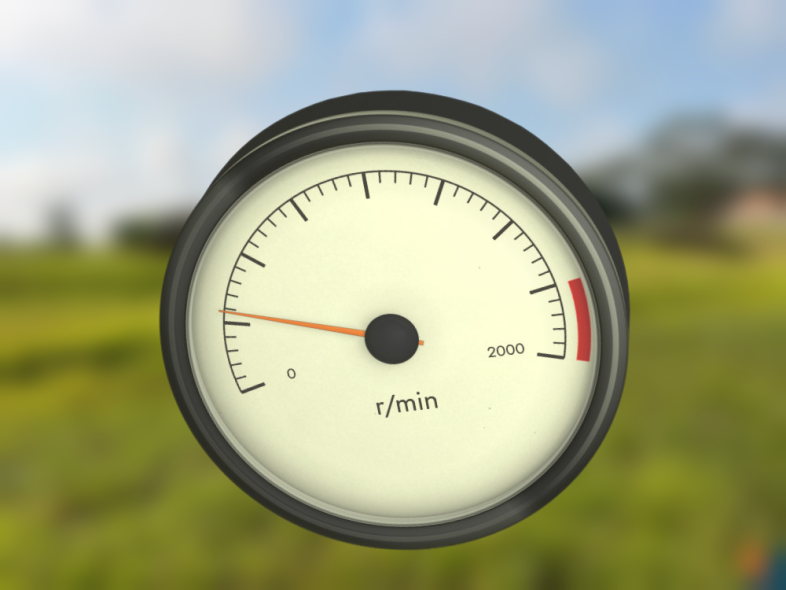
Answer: rpm 300
